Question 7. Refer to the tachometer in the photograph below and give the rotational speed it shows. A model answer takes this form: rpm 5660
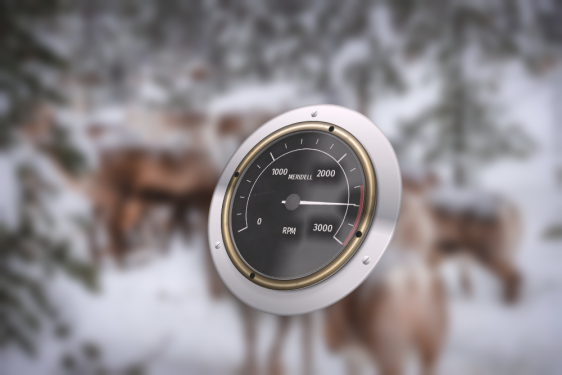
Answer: rpm 2600
